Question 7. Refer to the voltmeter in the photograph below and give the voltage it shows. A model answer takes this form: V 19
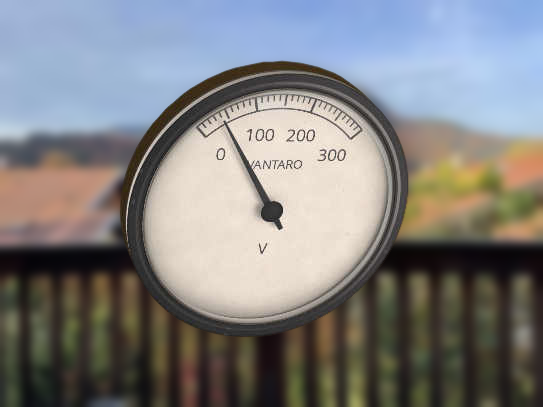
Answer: V 40
